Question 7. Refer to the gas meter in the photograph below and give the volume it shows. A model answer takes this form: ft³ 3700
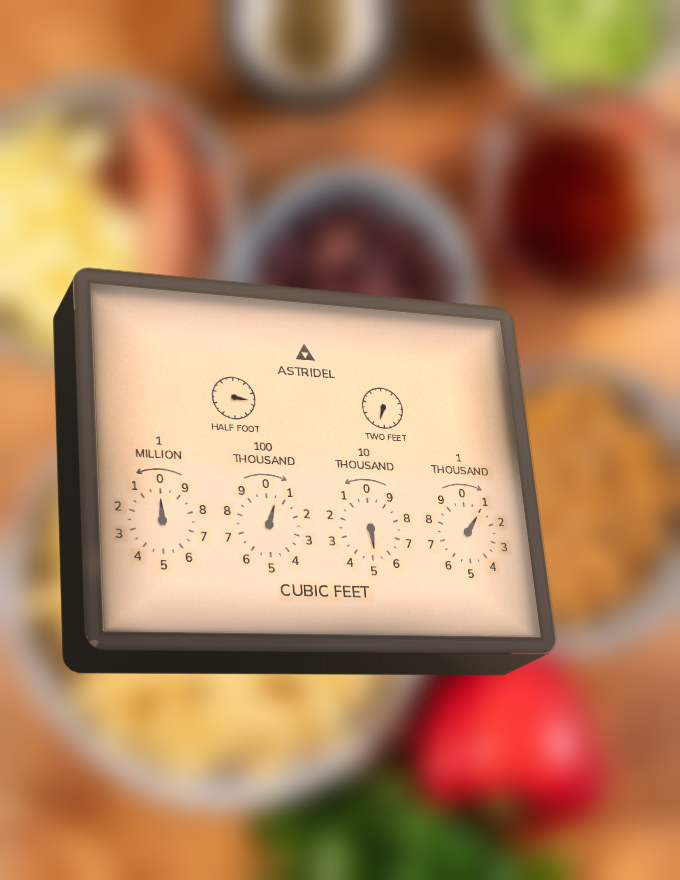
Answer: ft³ 5100
